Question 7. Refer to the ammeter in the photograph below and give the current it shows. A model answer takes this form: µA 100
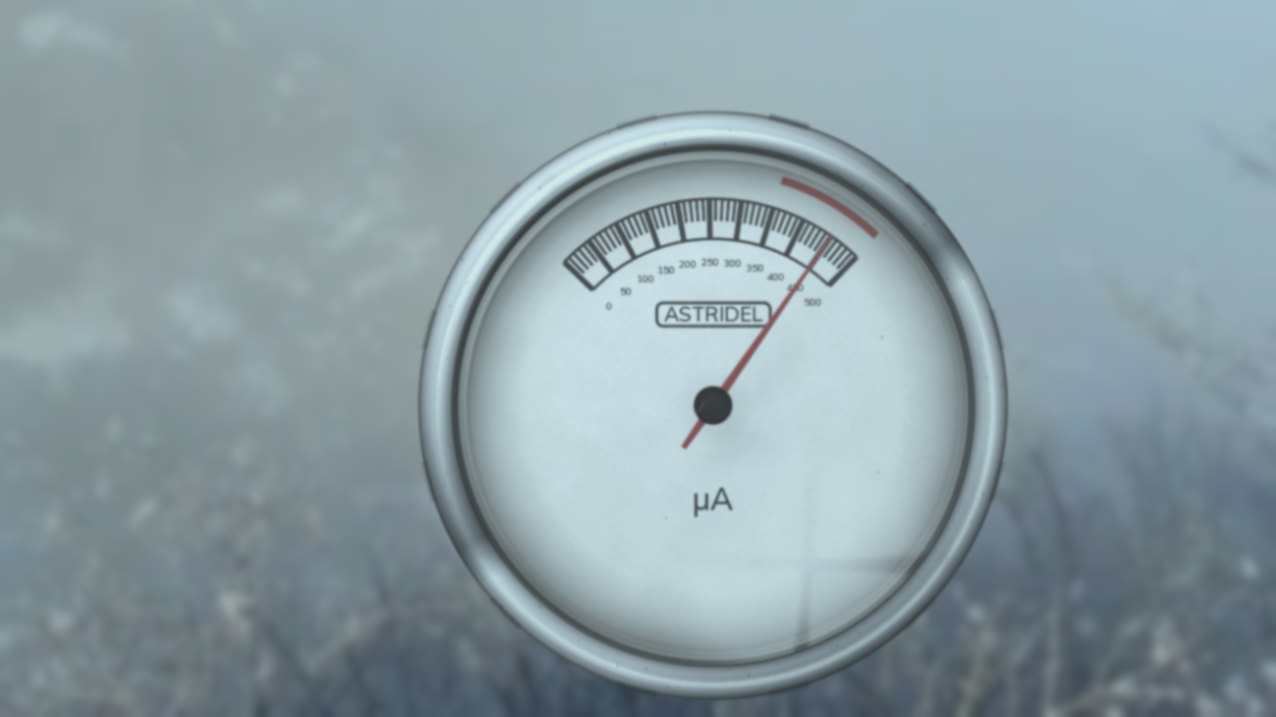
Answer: µA 450
